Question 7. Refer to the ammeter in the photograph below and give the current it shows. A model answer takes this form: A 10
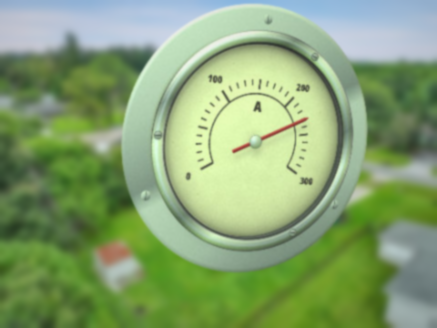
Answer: A 230
